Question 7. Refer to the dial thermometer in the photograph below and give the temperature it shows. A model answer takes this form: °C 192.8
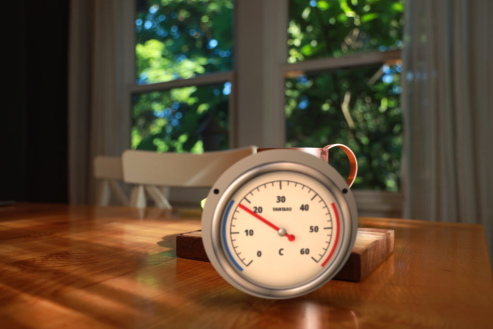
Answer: °C 18
